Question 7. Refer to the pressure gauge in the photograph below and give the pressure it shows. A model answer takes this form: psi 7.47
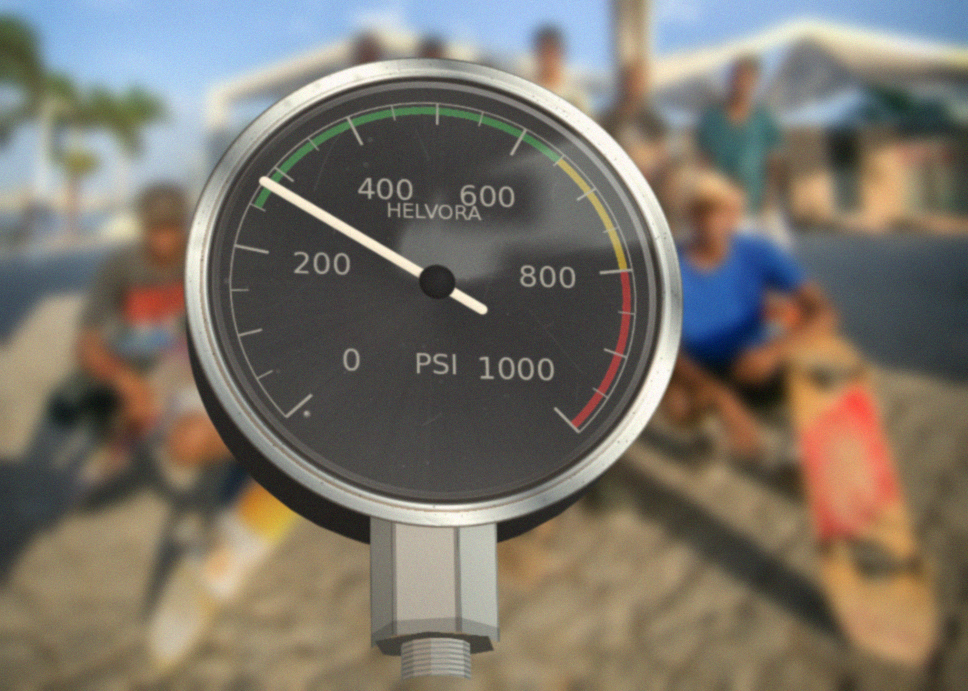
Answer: psi 275
